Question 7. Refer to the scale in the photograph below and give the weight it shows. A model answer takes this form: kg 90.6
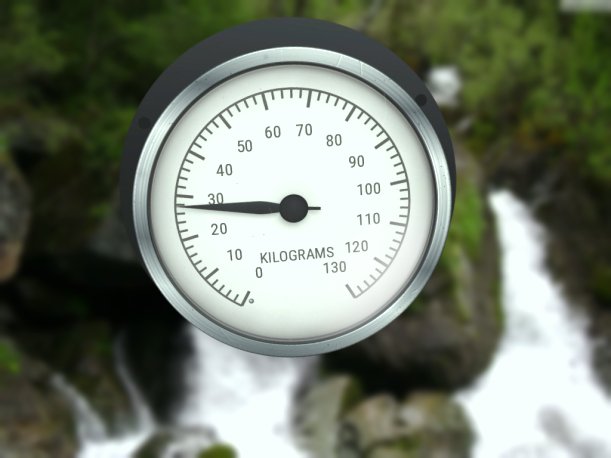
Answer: kg 28
